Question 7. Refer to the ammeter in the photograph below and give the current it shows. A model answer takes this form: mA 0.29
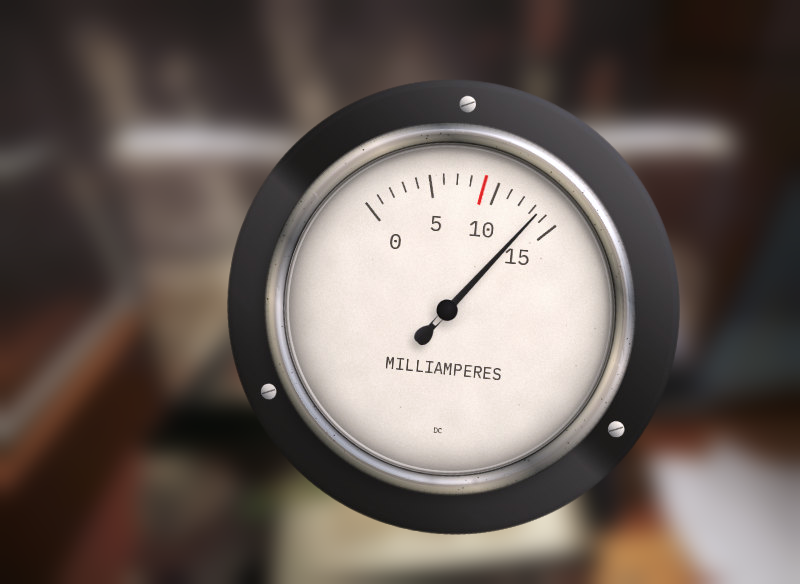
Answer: mA 13.5
